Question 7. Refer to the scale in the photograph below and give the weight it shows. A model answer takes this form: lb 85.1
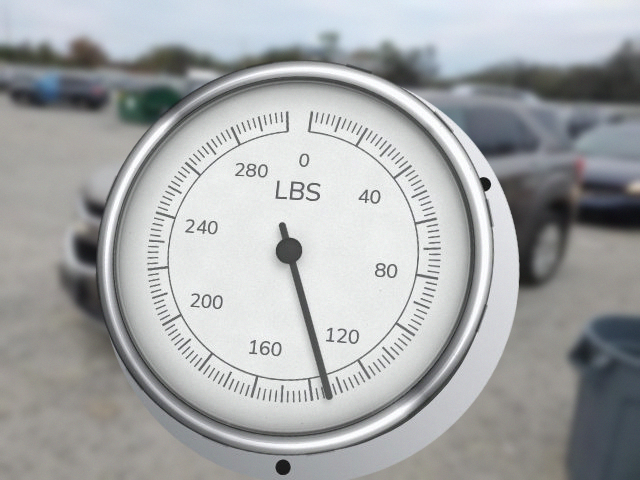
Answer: lb 134
